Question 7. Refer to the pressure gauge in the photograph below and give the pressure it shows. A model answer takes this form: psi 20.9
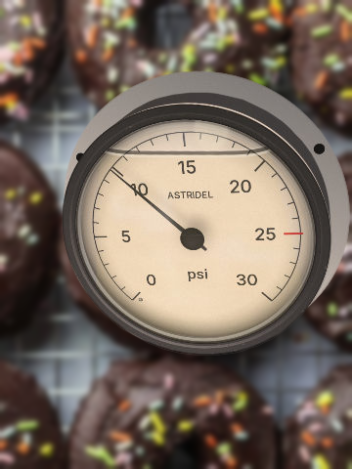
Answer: psi 10
